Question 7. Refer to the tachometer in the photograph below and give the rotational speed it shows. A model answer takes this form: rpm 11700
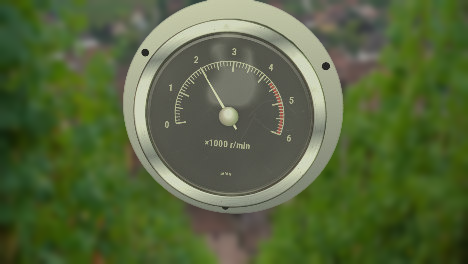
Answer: rpm 2000
